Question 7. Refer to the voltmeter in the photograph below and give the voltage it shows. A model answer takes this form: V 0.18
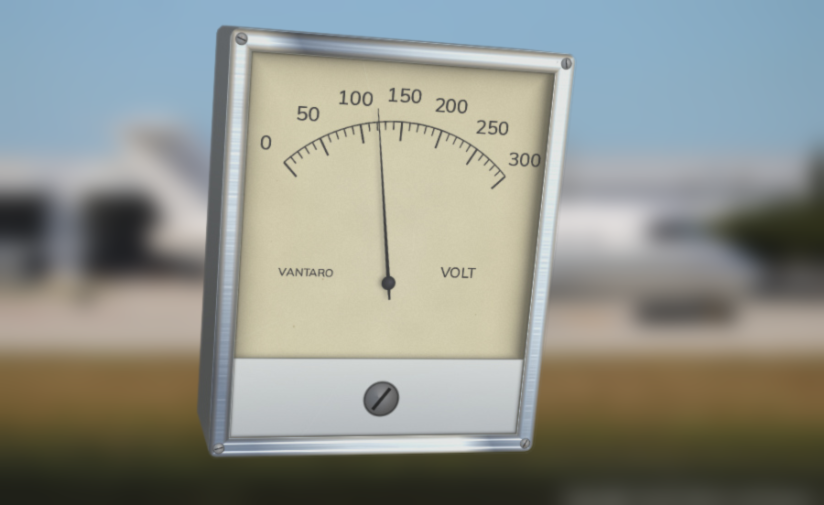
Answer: V 120
